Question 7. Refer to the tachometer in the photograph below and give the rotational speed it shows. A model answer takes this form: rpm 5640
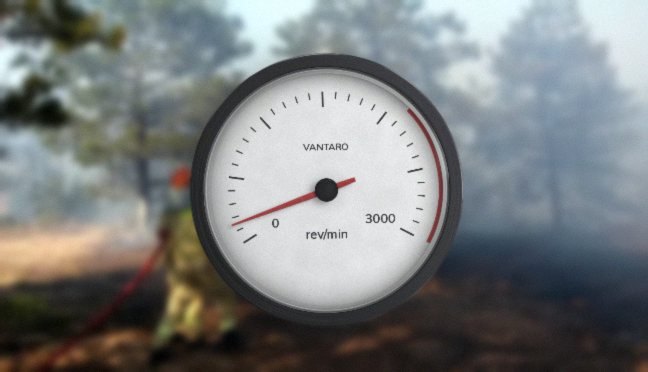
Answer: rpm 150
